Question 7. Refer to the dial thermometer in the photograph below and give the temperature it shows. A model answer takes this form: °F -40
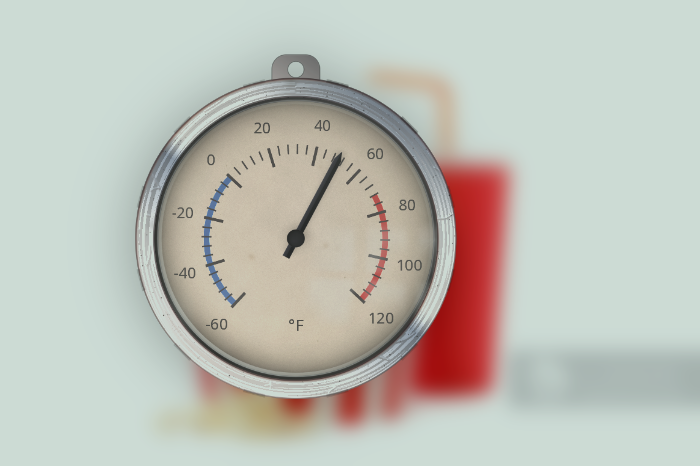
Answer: °F 50
